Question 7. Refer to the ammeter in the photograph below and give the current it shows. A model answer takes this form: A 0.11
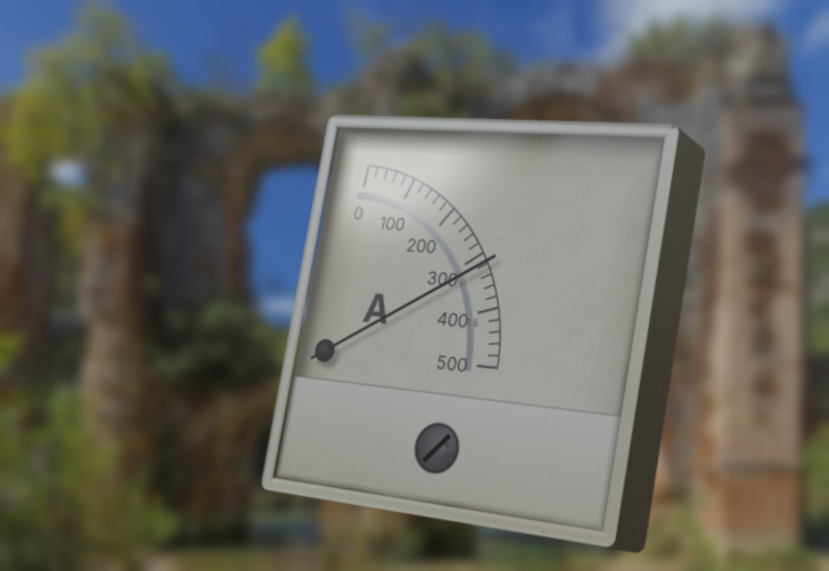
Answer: A 320
